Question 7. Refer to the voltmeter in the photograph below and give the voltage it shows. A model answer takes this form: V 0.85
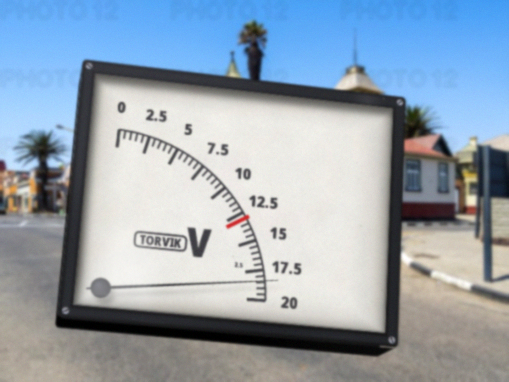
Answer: V 18.5
